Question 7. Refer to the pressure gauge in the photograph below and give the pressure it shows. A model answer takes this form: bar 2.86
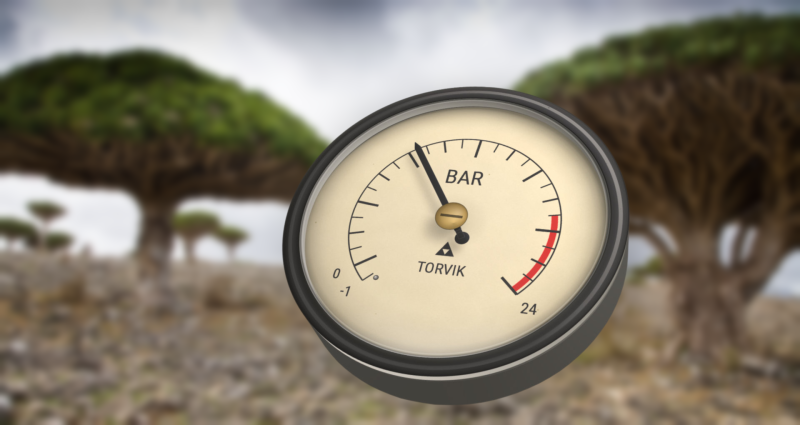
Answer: bar 8.5
